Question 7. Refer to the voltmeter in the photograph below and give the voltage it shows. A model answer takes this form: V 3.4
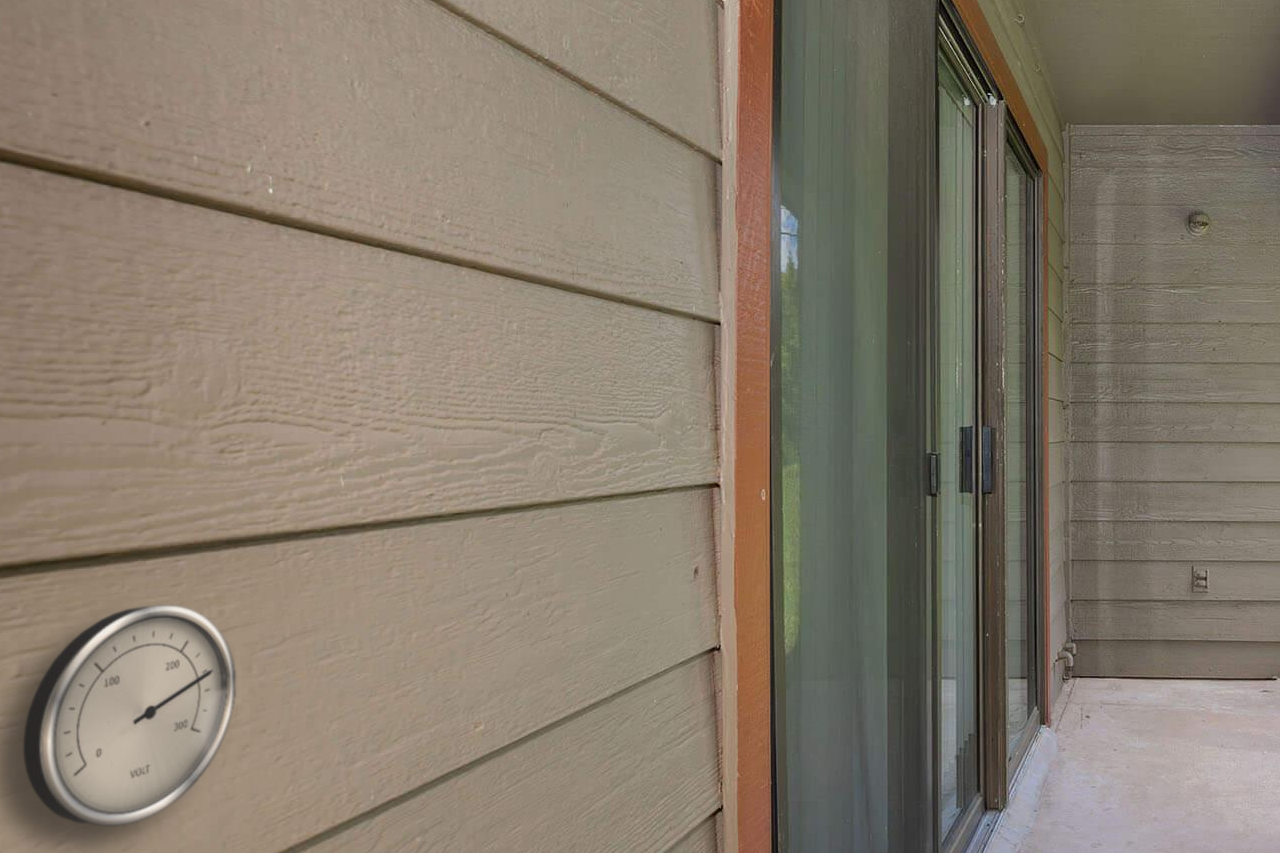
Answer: V 240
